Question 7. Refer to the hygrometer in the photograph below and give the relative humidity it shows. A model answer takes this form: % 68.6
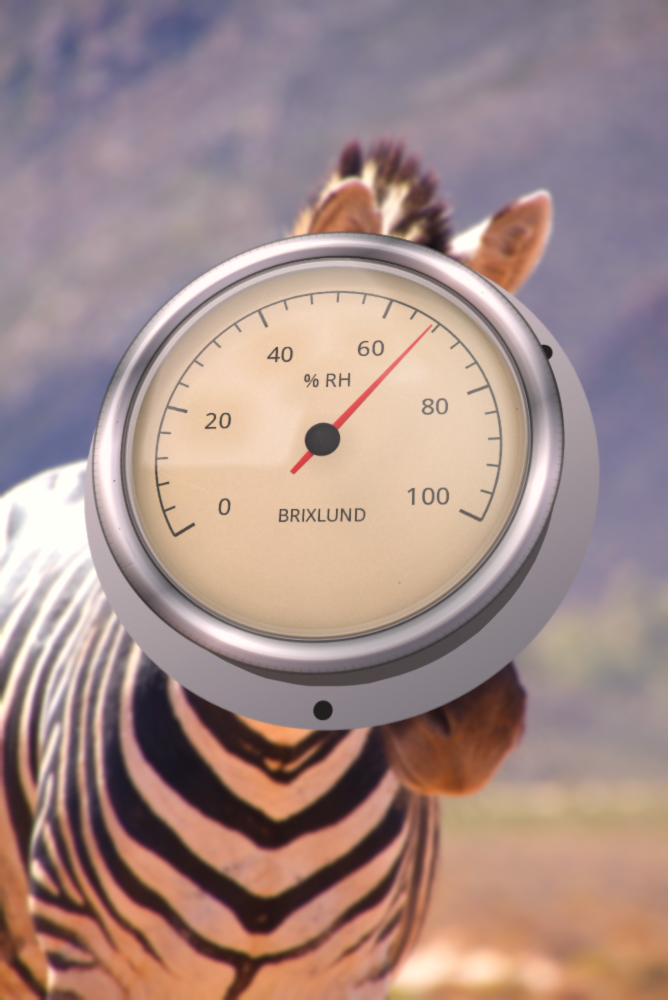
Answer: % 68
